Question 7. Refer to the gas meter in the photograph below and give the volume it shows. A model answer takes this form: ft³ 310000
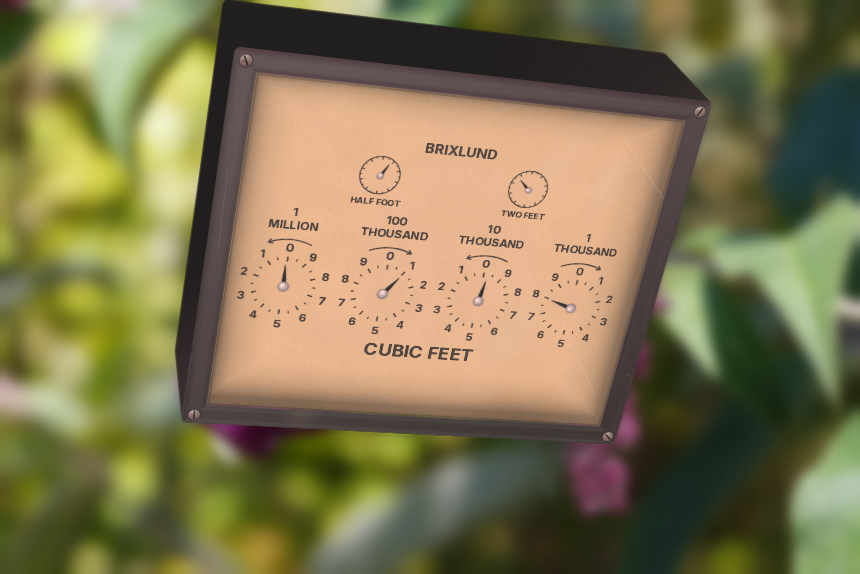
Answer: ft³ 9800
